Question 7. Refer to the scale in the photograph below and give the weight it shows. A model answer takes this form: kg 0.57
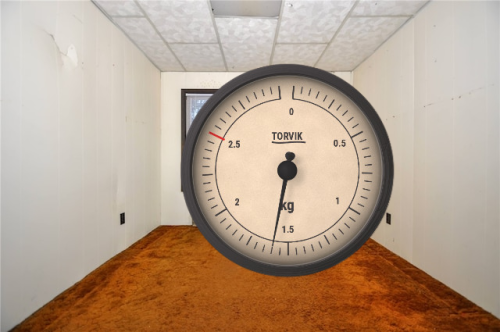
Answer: kg 1.6
